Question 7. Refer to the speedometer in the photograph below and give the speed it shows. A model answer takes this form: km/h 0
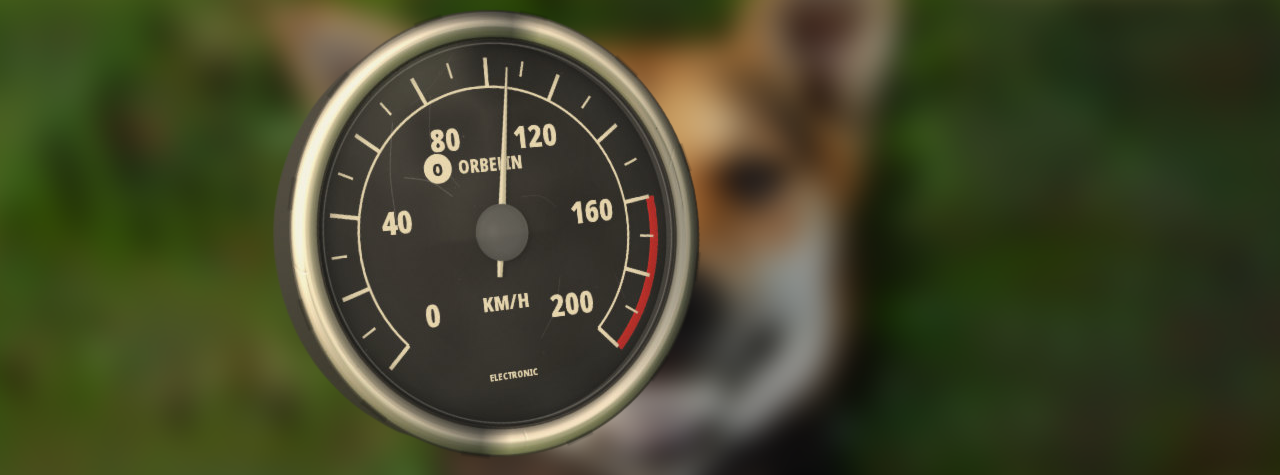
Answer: km/h 105
